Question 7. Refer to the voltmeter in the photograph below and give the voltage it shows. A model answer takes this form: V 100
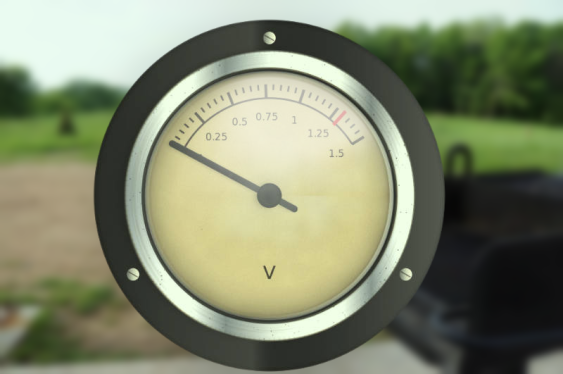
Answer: V 0
